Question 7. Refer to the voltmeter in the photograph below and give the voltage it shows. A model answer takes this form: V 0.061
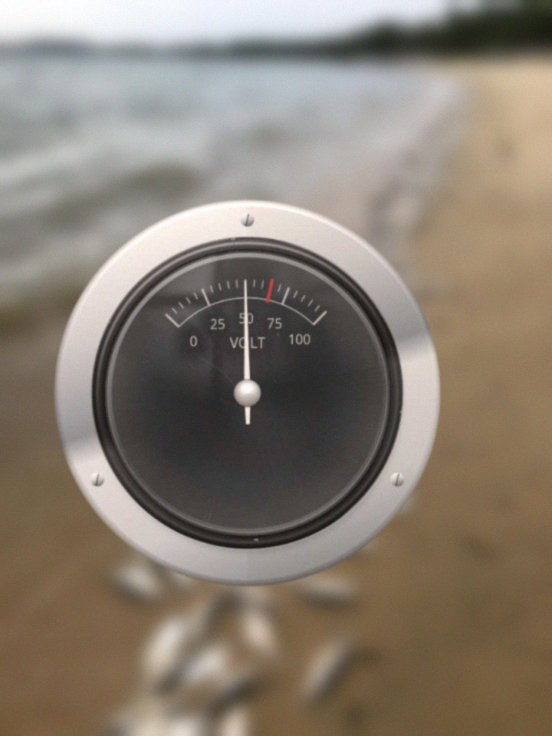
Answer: V 50
